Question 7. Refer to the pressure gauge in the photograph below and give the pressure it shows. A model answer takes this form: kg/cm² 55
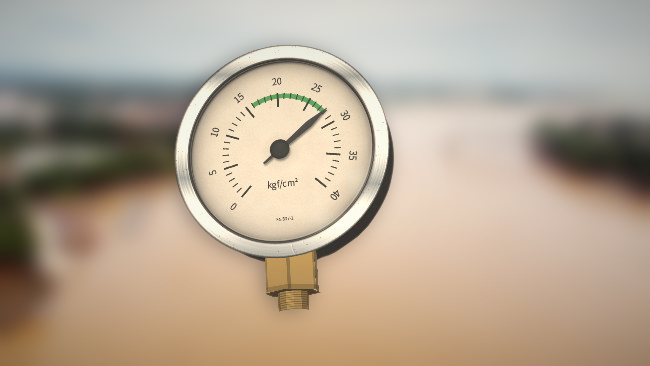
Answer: kg/cm² 28
